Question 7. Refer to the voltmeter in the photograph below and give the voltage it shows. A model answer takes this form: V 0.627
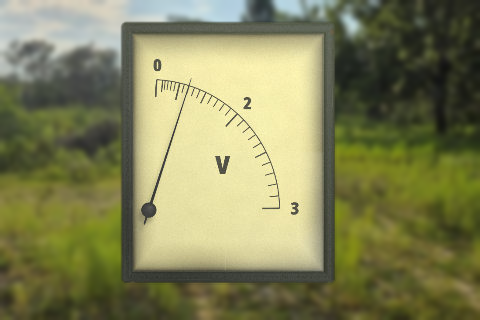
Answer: V 1.2
